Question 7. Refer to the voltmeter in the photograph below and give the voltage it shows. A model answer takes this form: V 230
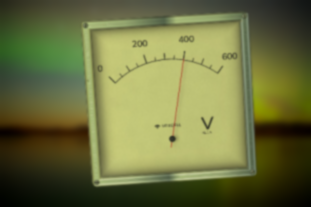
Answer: V 400
